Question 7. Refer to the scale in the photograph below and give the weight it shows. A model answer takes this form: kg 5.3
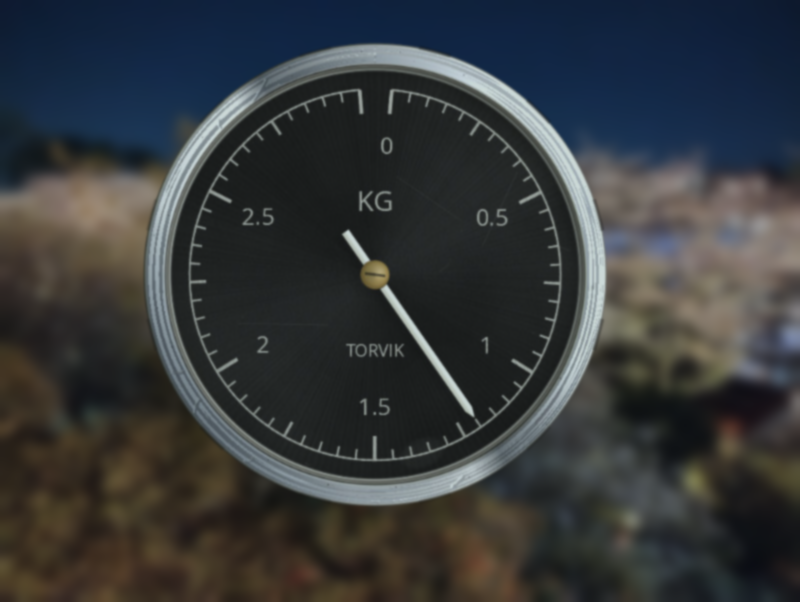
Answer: kg 1.2
